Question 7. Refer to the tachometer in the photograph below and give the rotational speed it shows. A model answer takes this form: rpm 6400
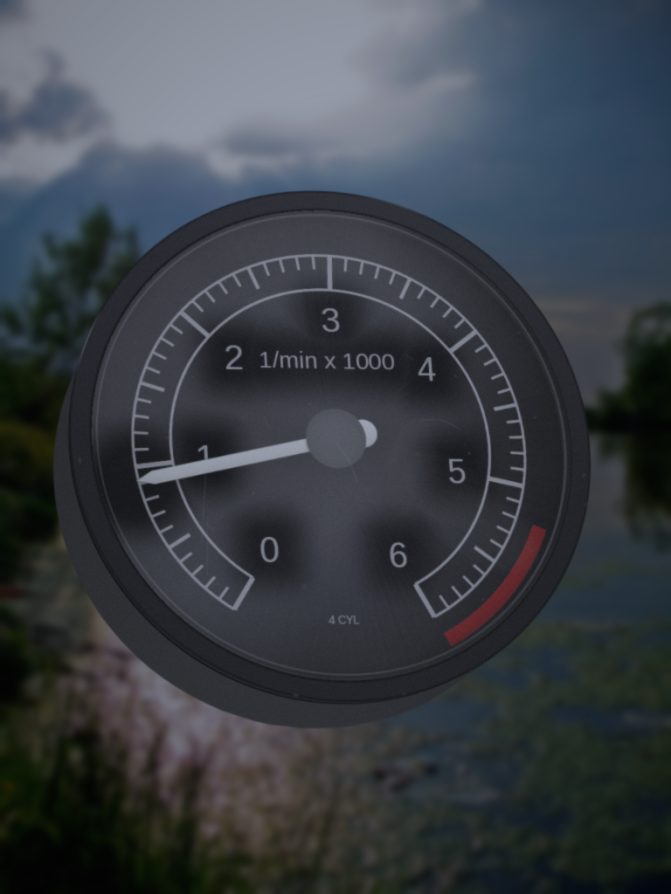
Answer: rpm 900
